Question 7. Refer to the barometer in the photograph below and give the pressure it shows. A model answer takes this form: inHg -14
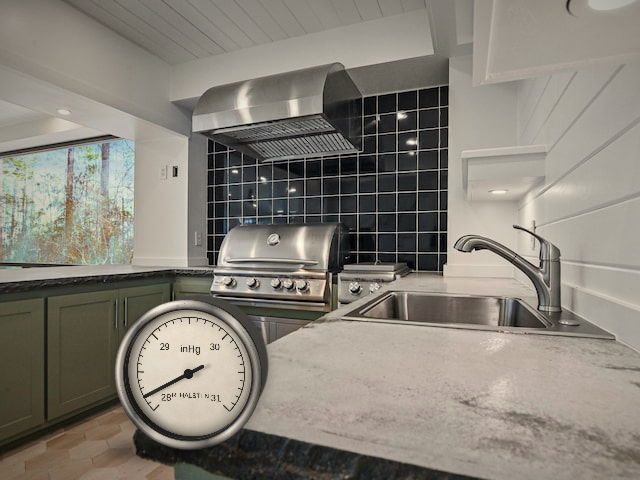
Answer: inHg 28.2
